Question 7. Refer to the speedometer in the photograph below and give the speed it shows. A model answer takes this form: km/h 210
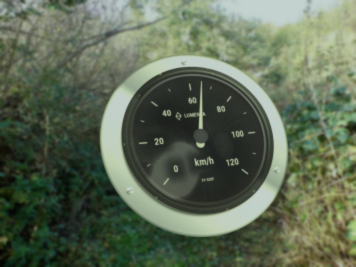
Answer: km/h 65
